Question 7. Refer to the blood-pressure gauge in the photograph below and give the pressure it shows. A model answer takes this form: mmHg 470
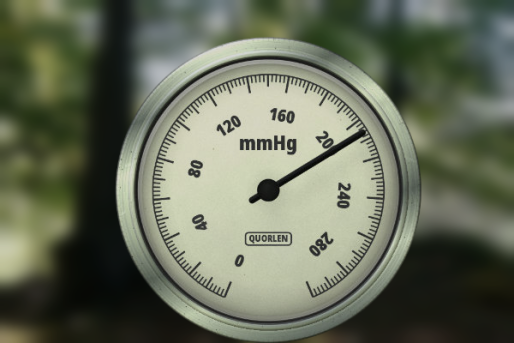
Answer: mmHg 206
